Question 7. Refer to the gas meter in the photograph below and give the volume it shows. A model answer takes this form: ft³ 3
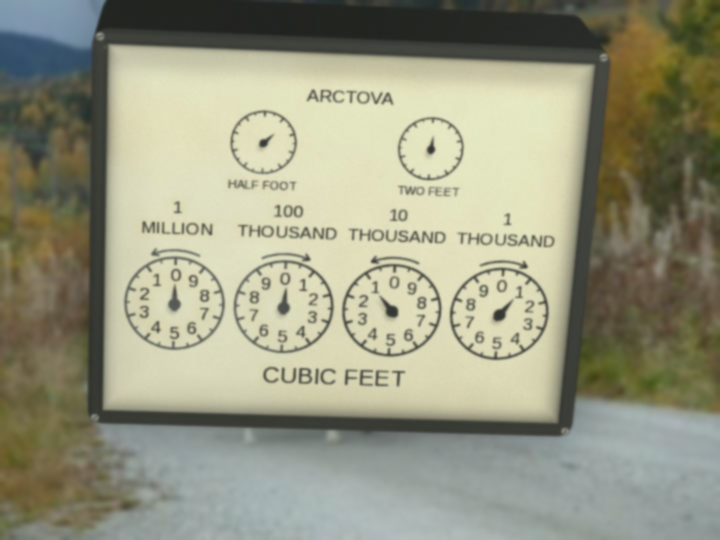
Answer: ft³ 1100
